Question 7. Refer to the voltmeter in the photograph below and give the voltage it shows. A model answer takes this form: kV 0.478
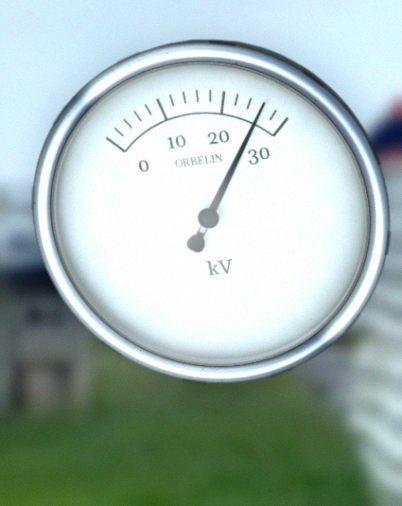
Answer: kV 26
